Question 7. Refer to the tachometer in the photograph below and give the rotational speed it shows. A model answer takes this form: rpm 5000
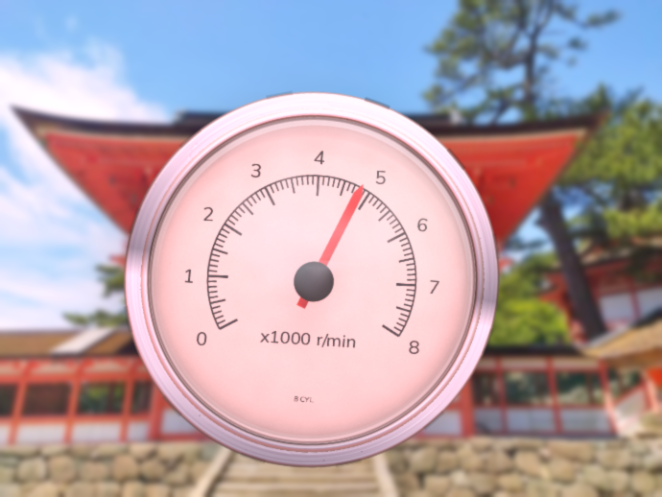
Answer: rpm 4800
